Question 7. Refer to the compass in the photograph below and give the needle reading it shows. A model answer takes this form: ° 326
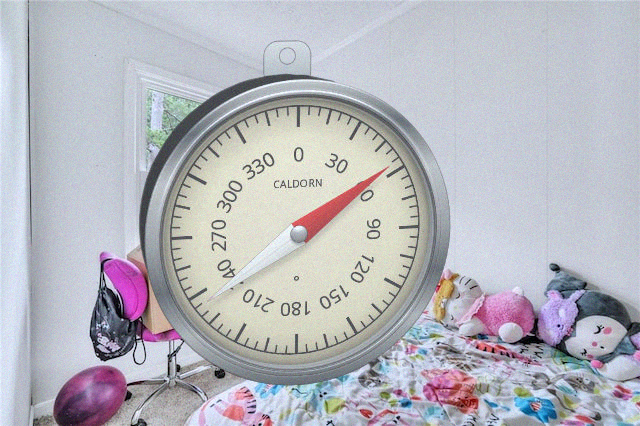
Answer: ° 55
